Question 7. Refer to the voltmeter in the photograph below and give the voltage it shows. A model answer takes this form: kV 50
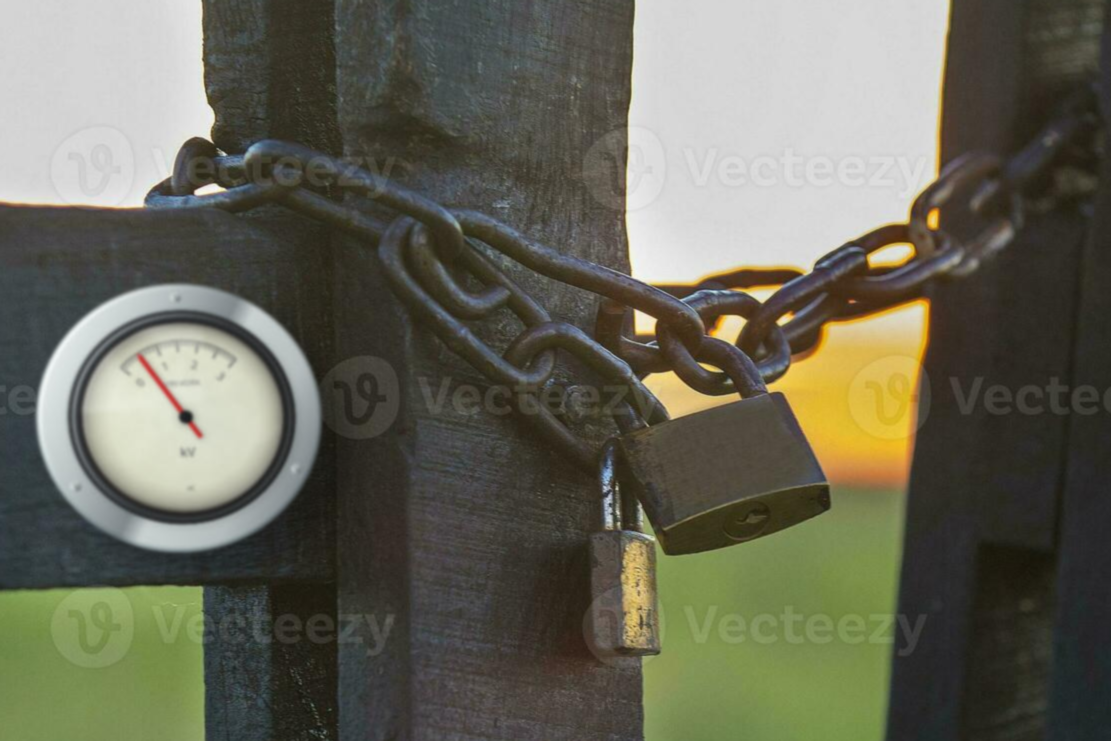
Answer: kV 0.5
